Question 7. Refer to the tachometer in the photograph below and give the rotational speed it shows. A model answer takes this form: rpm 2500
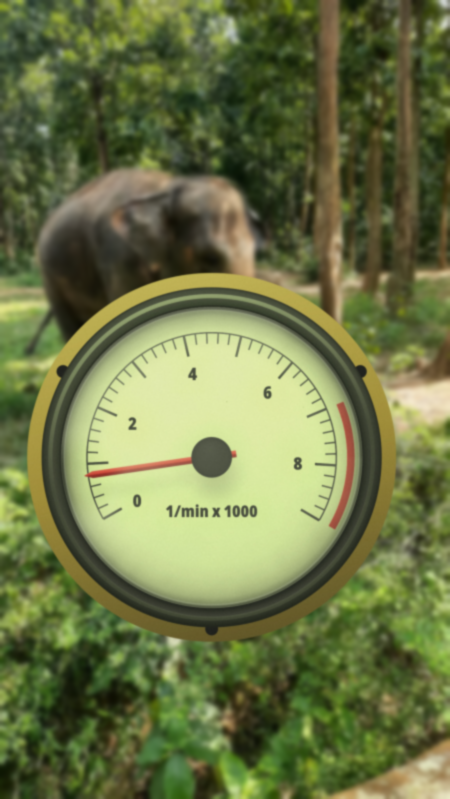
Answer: rpm 800
